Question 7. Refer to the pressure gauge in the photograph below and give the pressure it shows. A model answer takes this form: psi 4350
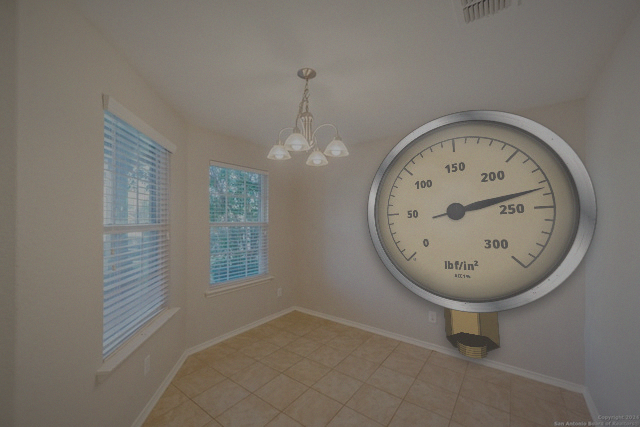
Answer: psi 235
